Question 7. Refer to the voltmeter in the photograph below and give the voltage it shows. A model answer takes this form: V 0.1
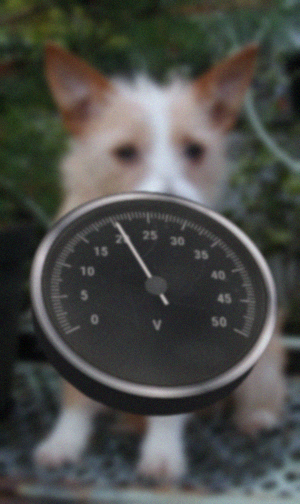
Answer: V 20
